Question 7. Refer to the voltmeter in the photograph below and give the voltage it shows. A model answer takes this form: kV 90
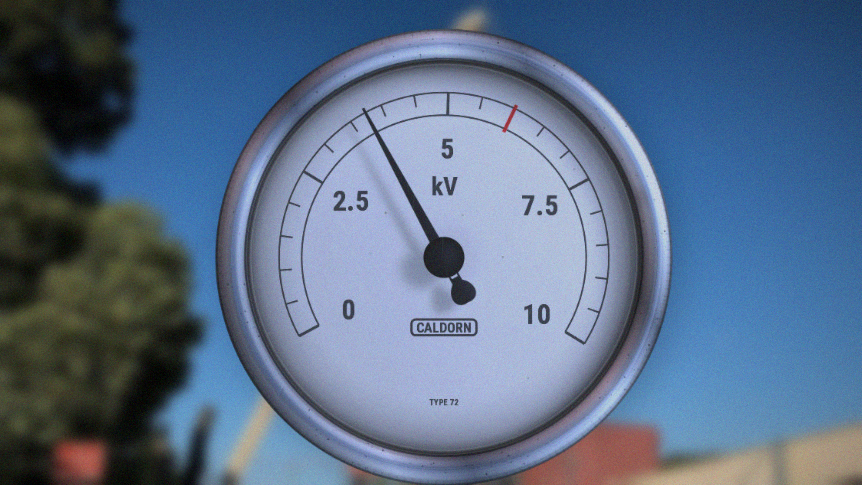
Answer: kV 3.75
